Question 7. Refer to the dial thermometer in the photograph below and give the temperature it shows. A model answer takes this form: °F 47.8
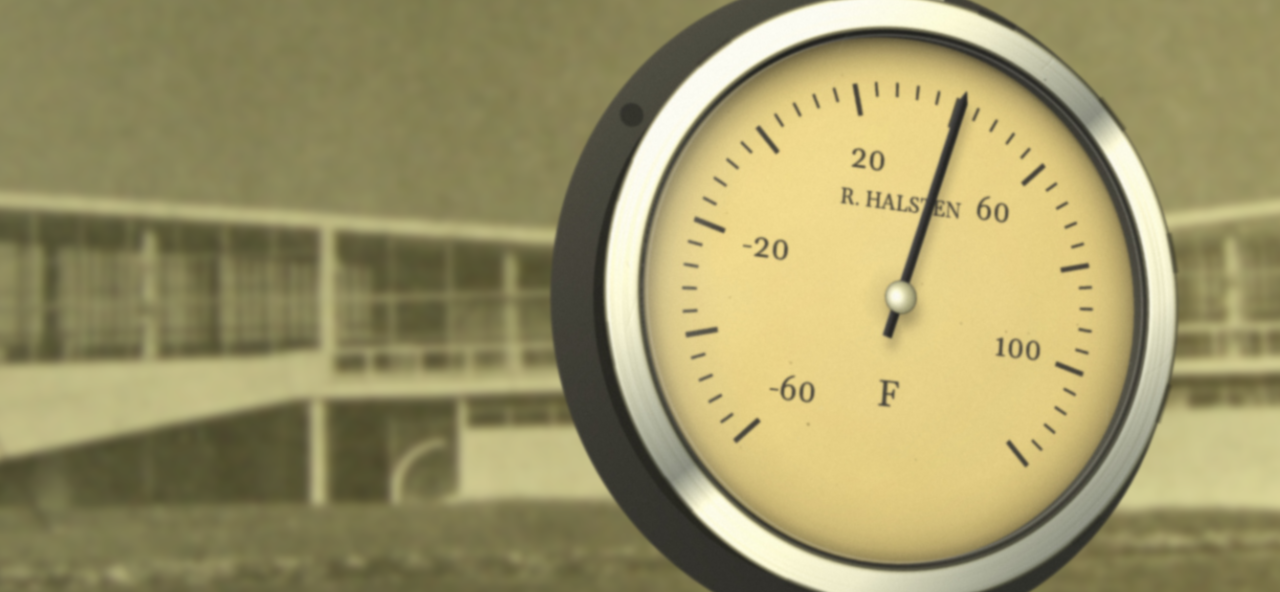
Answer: °F 40
